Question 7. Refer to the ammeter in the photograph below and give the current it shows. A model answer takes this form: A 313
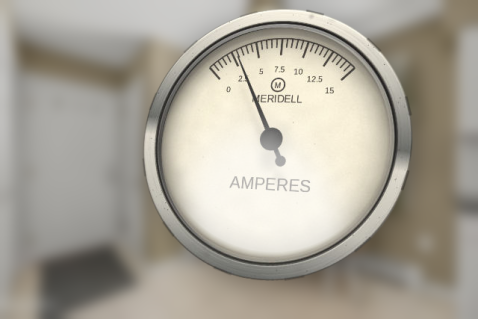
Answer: A 3
